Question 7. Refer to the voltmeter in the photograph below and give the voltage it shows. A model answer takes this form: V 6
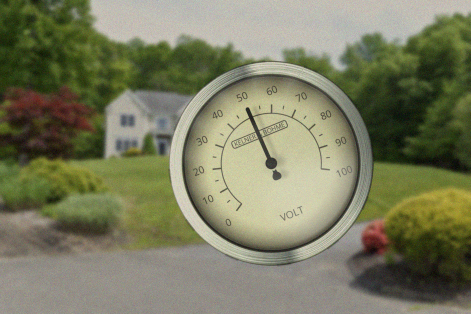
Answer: V 50
